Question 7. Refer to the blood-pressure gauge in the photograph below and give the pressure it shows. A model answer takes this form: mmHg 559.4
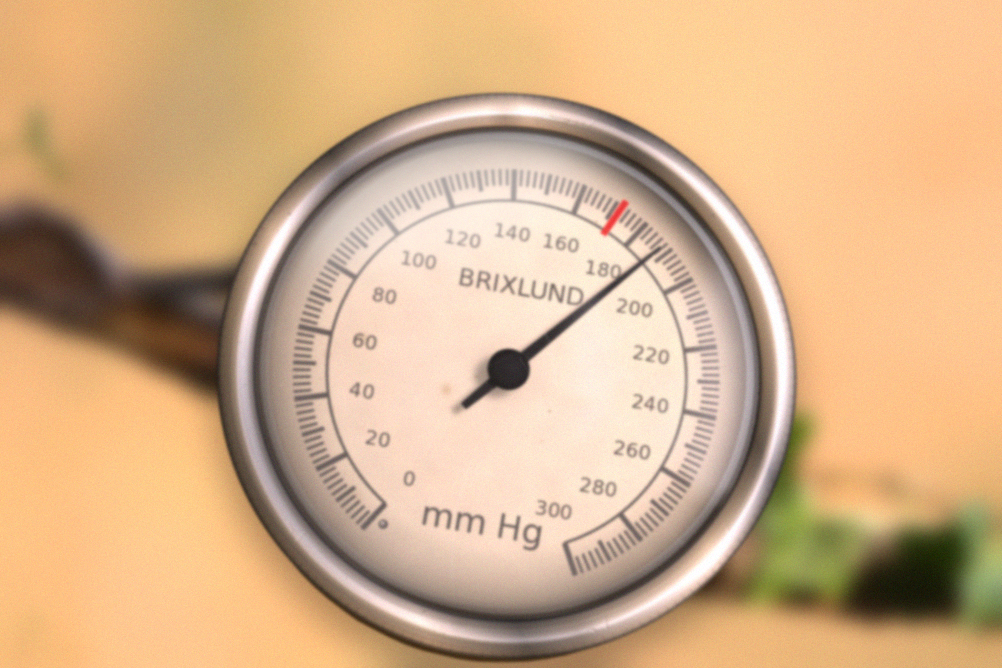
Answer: mmHg 188
